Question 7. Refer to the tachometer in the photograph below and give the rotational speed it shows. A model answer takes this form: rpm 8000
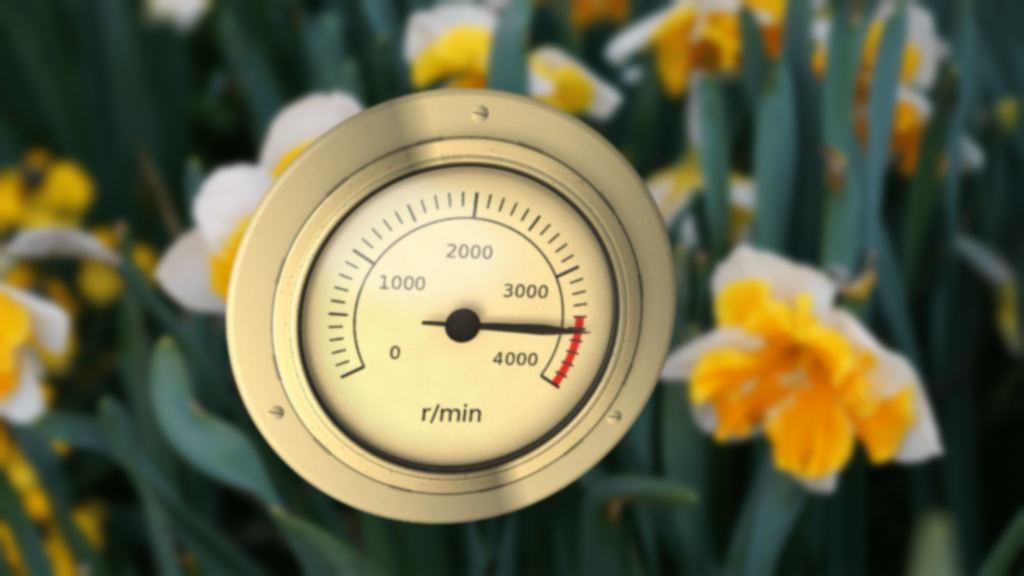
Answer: rpm 3500
